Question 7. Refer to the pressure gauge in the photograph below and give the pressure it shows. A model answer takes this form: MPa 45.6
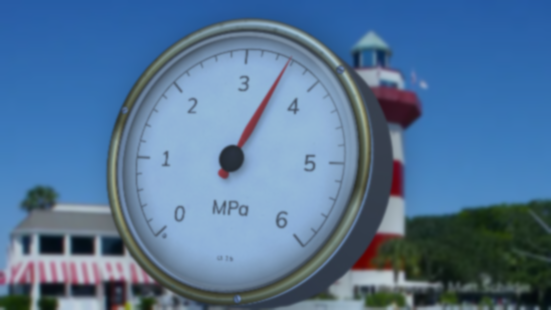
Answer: MPa 3.6
